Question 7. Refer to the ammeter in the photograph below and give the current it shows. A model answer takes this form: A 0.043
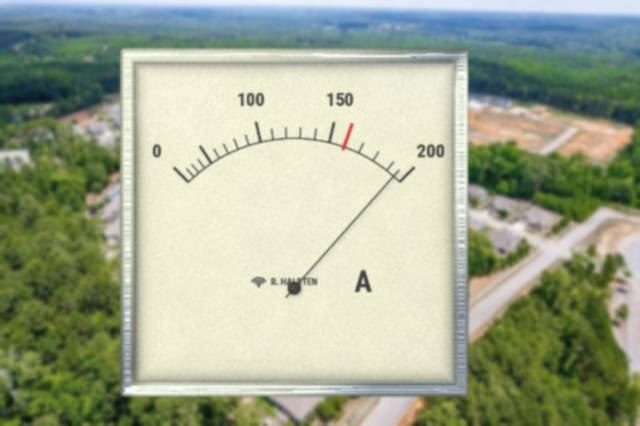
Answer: A 195
